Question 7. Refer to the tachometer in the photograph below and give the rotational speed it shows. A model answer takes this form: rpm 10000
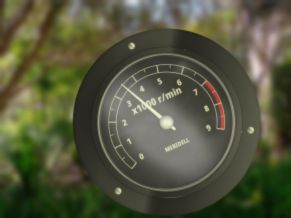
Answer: rpm 3500
